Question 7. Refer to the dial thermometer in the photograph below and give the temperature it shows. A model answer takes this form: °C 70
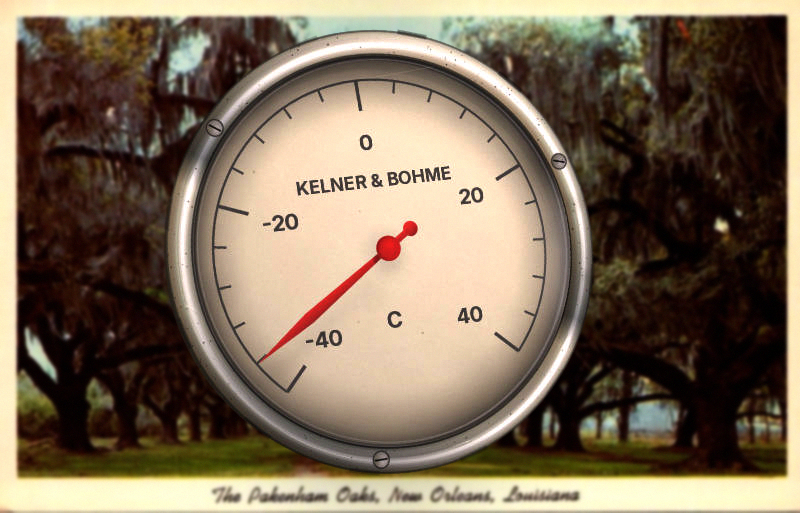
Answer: °C -36
